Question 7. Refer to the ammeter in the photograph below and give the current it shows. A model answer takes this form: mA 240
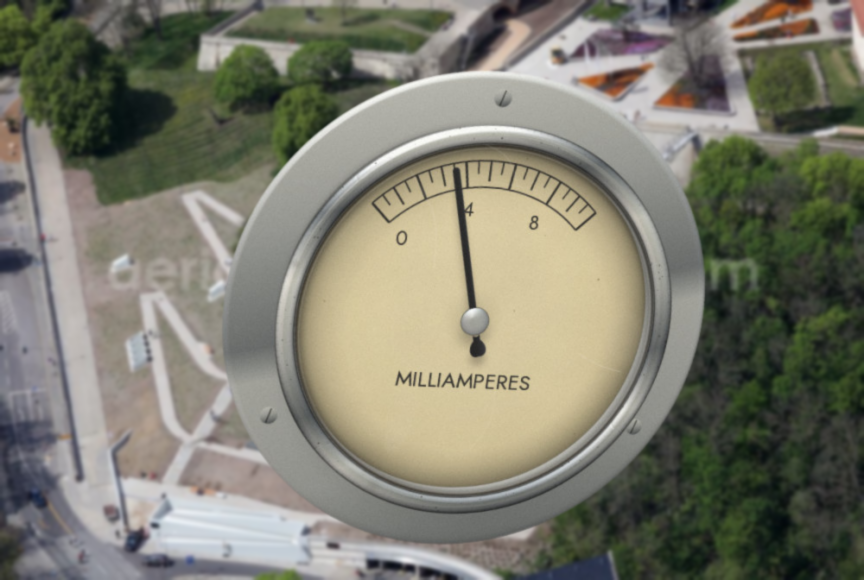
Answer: mA 3.5
